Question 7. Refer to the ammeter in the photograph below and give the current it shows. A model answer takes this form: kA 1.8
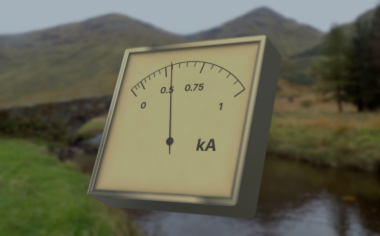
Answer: kA 0.55
